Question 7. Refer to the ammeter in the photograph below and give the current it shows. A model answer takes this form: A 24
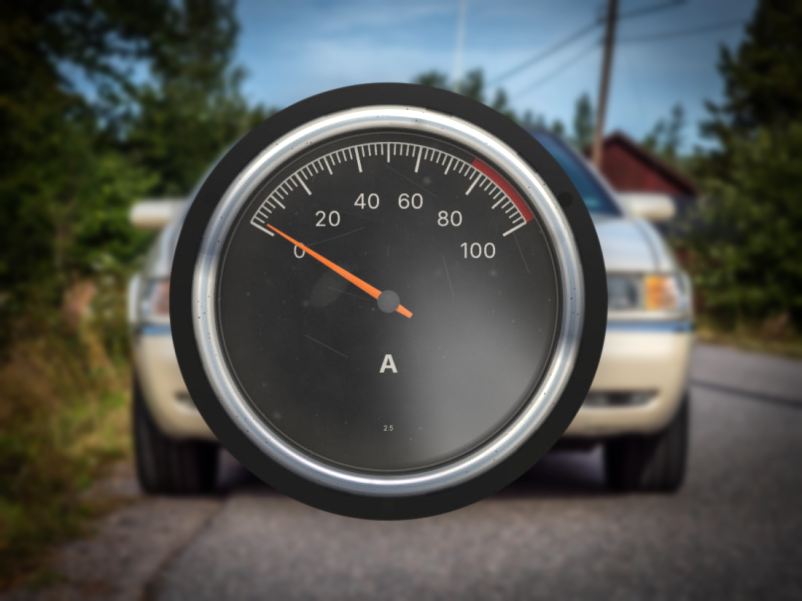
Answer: A 2
